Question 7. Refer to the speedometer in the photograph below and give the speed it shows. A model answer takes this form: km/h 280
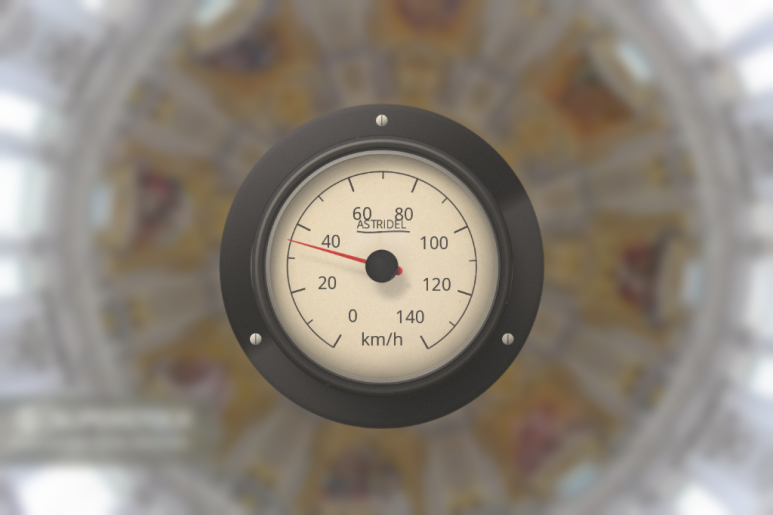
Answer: km/h 35
